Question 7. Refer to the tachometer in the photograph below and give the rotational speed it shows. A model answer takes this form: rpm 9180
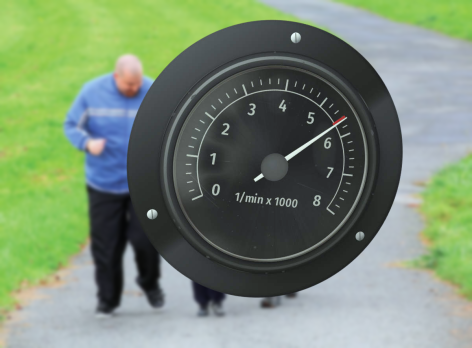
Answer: rpm 5600
